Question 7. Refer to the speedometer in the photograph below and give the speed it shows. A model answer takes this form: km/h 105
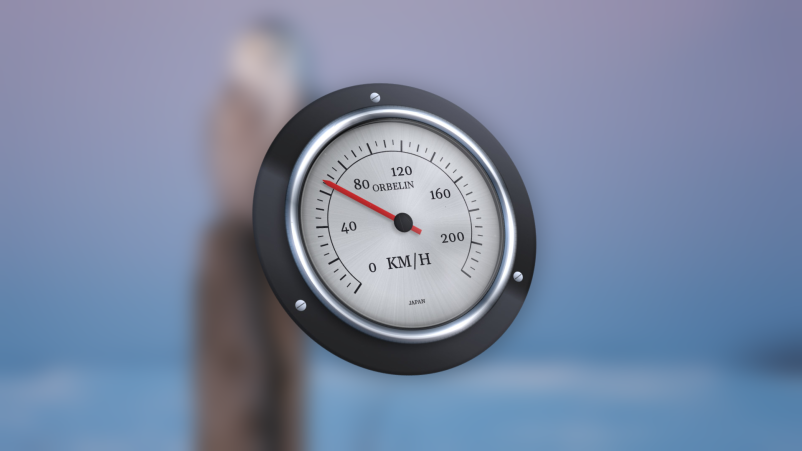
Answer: km/h 65
